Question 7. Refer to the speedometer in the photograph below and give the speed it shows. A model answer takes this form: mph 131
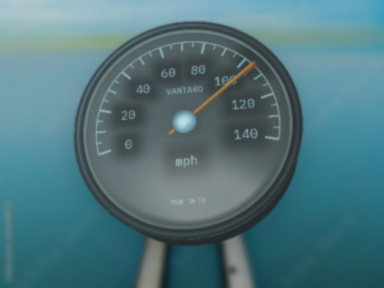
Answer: mph 105
